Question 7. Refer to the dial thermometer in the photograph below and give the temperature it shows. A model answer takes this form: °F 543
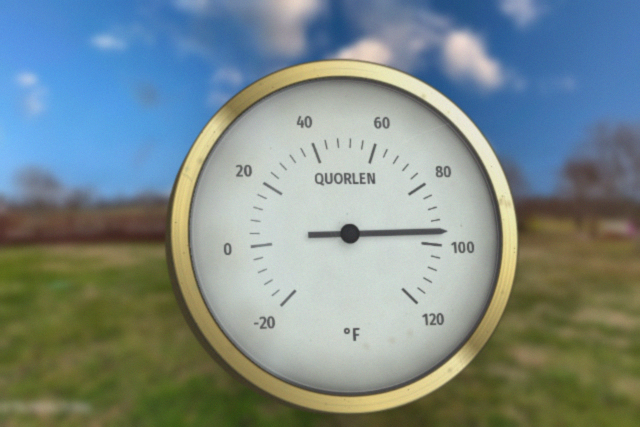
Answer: °F 96
